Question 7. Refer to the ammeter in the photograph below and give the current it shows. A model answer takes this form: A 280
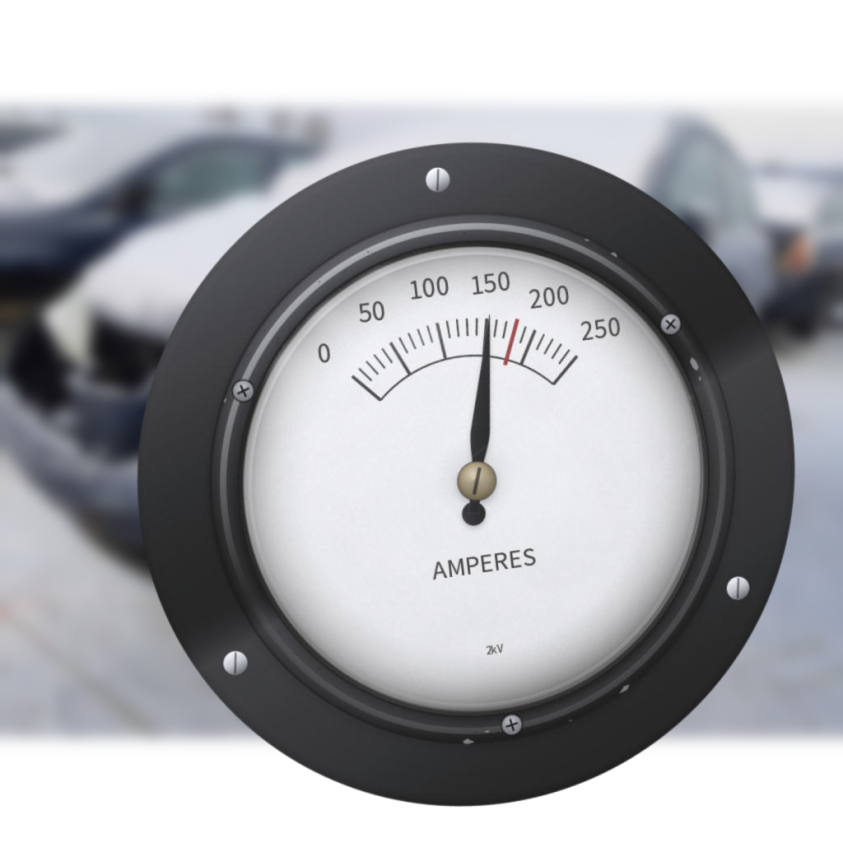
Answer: A 150
